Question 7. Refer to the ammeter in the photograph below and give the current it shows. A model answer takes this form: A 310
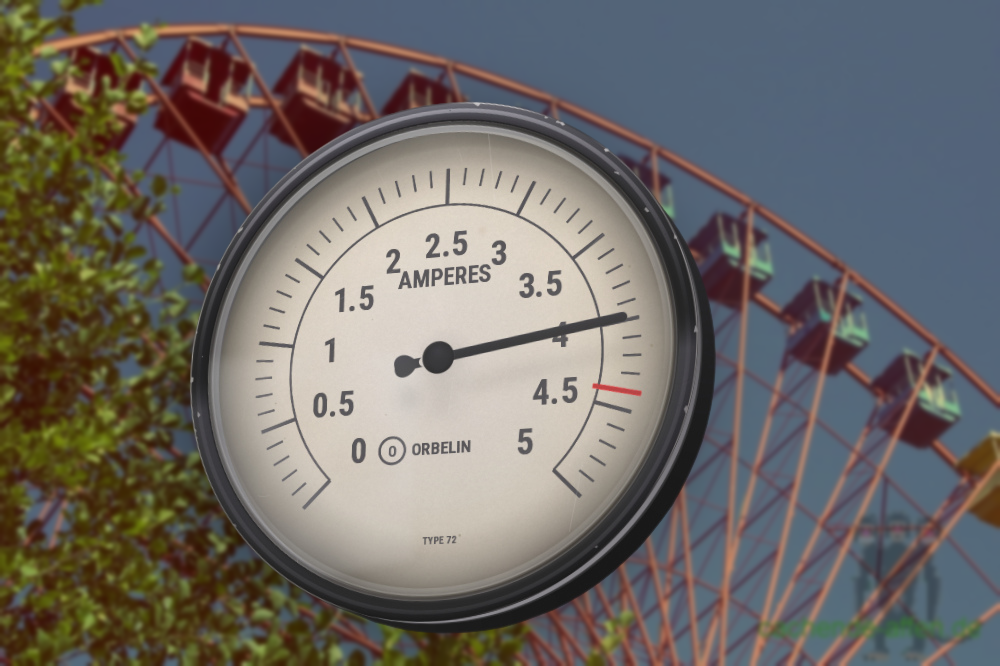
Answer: A 4
